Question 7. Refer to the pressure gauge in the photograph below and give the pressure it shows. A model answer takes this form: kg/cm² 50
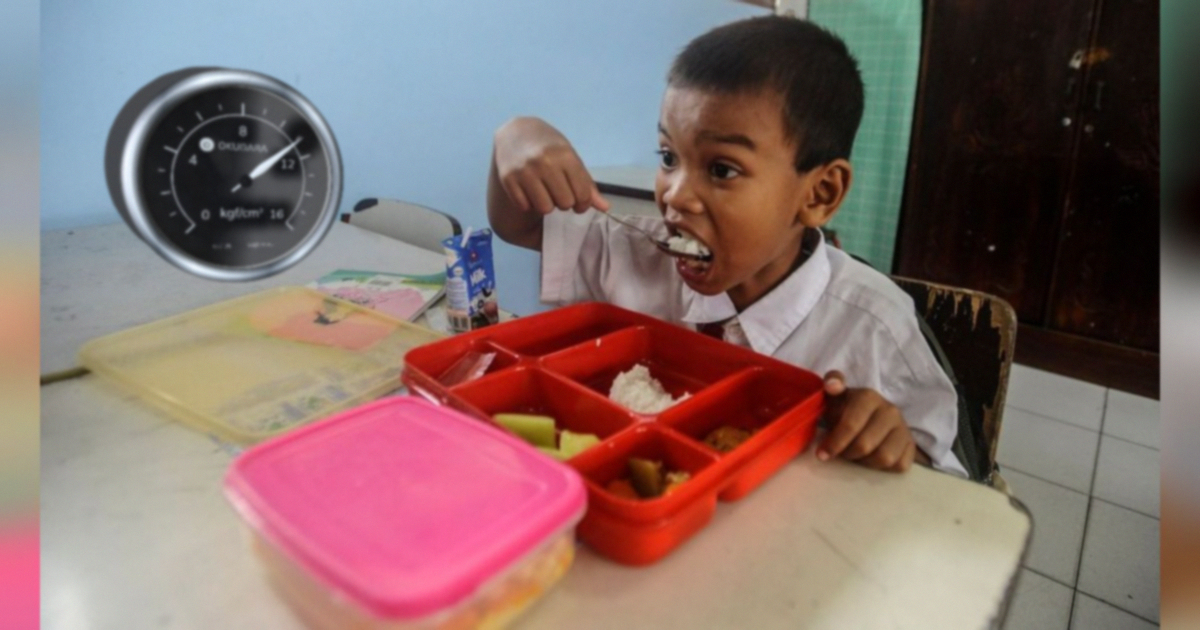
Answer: kg/cm² 11
